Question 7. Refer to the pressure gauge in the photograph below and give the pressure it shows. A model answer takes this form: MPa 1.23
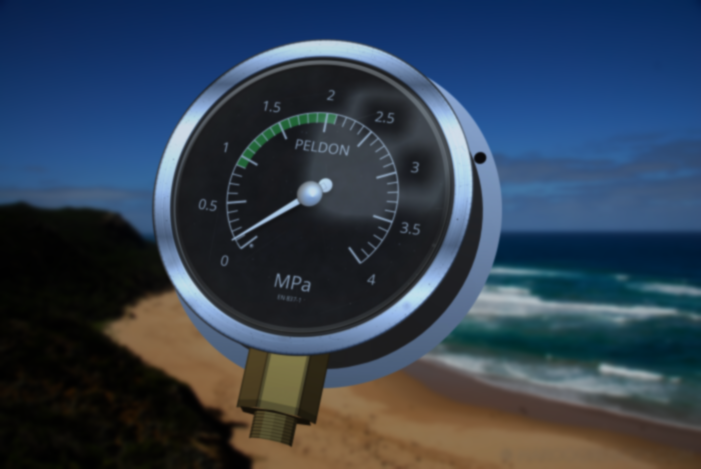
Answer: MPa 0.1
